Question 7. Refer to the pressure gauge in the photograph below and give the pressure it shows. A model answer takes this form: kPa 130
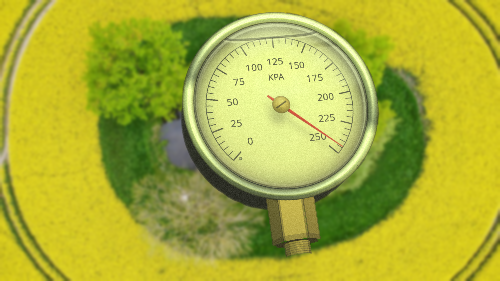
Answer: kPa 245
